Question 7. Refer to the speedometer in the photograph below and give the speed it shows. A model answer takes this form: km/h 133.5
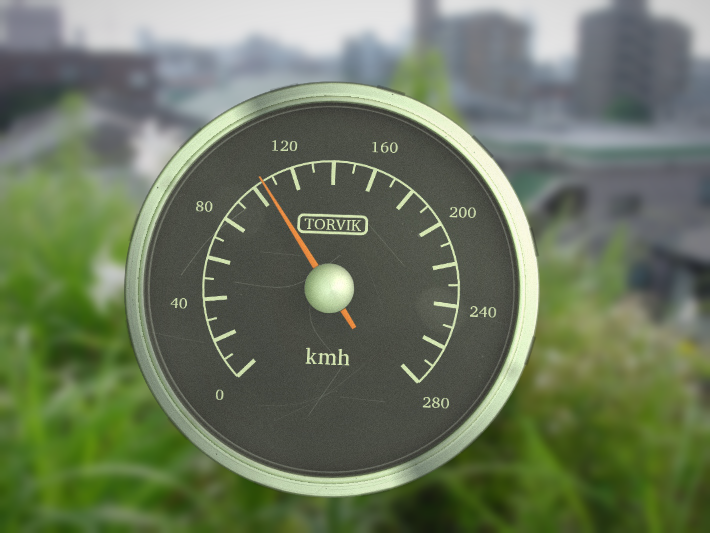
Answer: km/h 105
